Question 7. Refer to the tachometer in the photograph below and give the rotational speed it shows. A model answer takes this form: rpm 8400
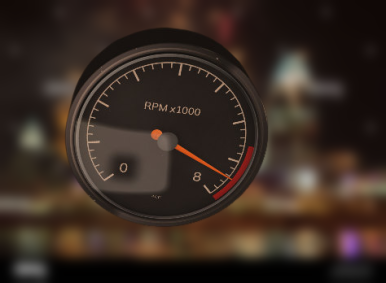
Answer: rpm 7400
